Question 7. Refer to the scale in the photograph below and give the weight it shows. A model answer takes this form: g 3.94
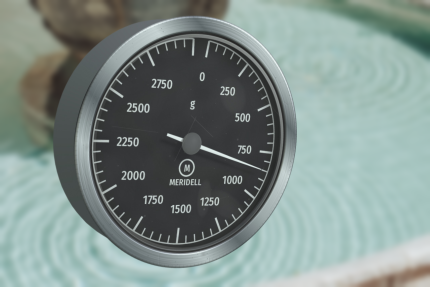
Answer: g 850
